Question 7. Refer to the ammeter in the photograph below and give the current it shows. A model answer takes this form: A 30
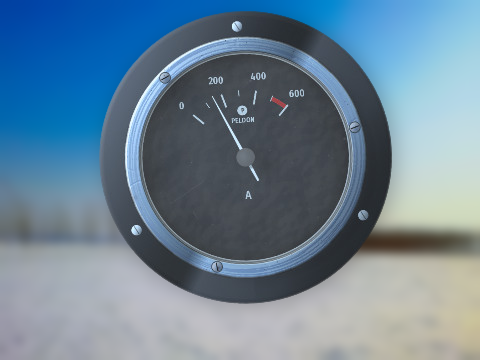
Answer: A 150
